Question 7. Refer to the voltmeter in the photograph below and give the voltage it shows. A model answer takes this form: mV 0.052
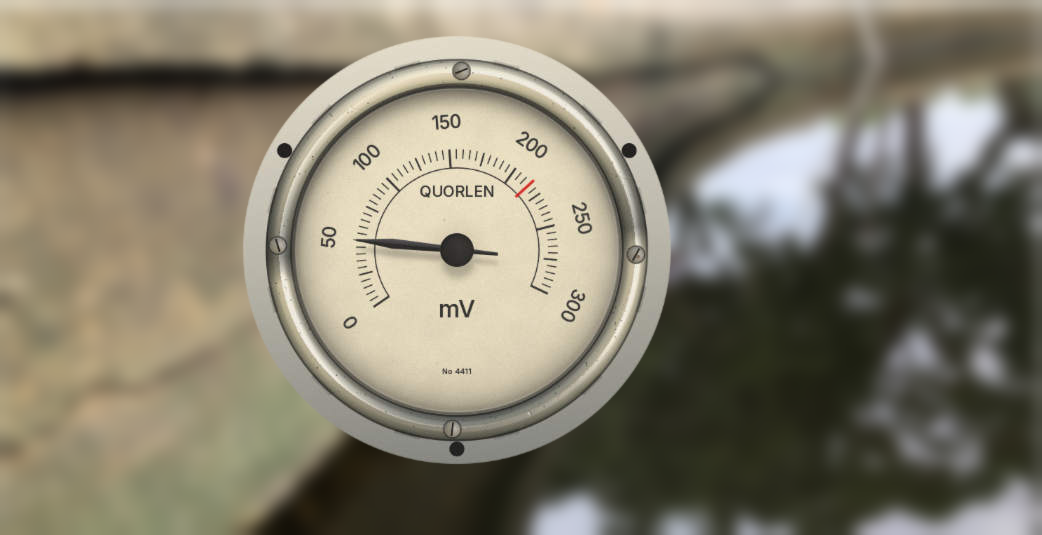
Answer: mV 50
